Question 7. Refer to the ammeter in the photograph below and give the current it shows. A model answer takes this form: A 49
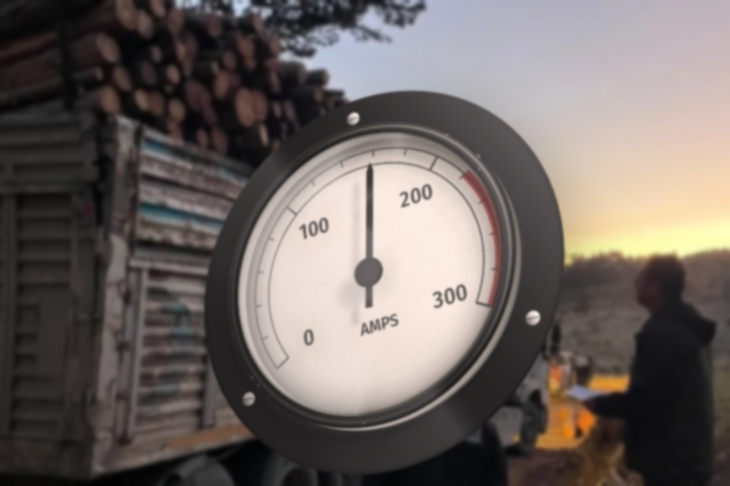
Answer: A 160
